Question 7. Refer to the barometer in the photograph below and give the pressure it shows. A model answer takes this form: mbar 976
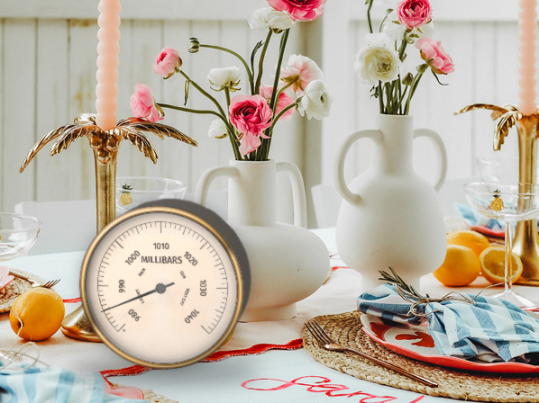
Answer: mbar 985
